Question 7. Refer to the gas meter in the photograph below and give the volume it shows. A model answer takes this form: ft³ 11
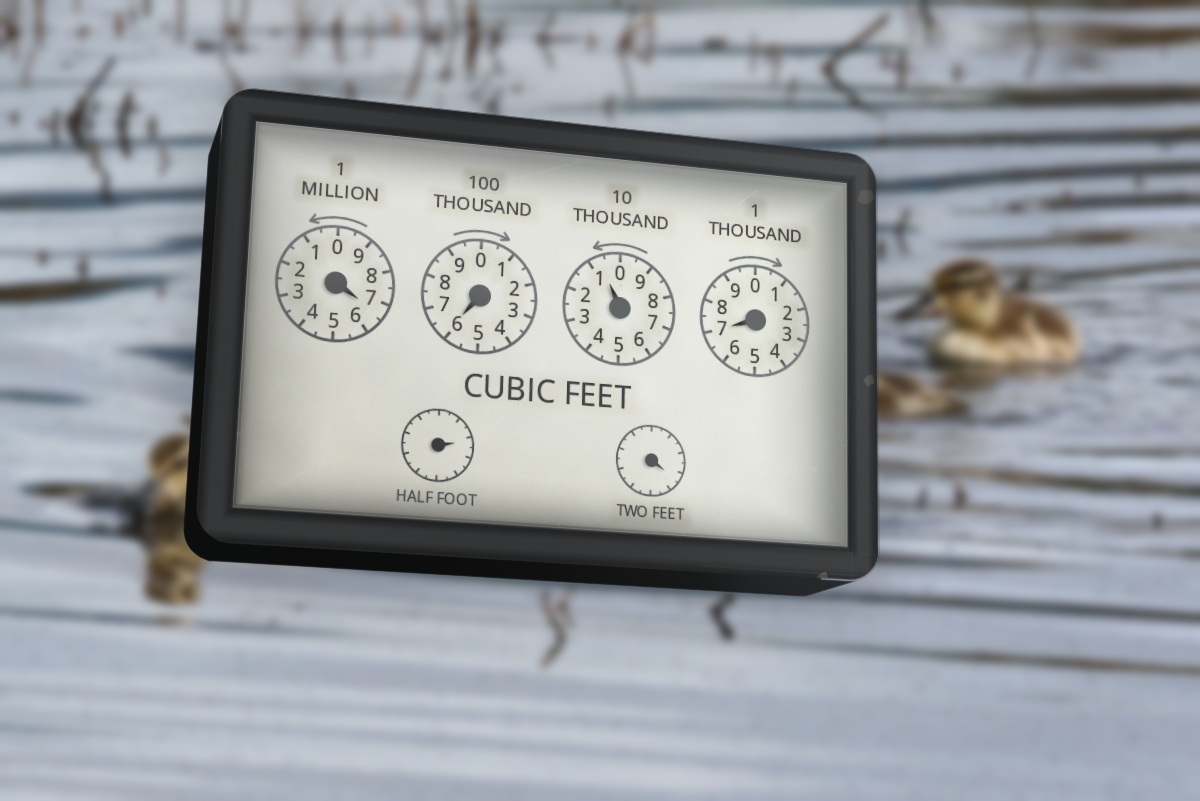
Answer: ft³ 660700
